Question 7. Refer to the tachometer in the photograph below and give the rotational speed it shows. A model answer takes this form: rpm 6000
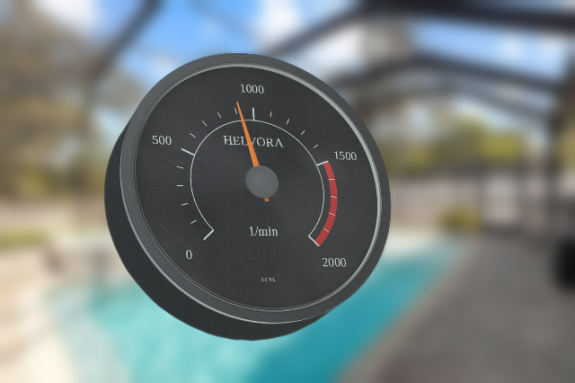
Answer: rpm 900
